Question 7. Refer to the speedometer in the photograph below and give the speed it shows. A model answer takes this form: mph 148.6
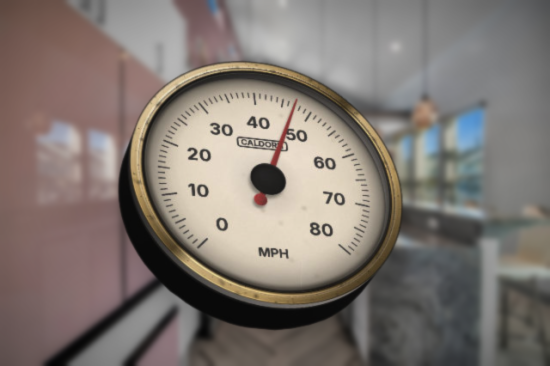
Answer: mph 47
